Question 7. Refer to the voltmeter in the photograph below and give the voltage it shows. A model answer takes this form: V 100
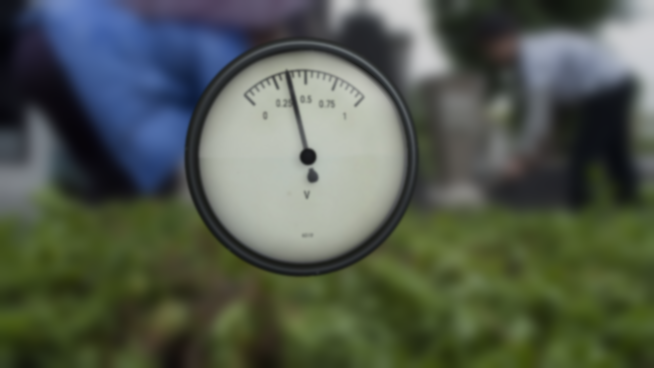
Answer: V 0.35
